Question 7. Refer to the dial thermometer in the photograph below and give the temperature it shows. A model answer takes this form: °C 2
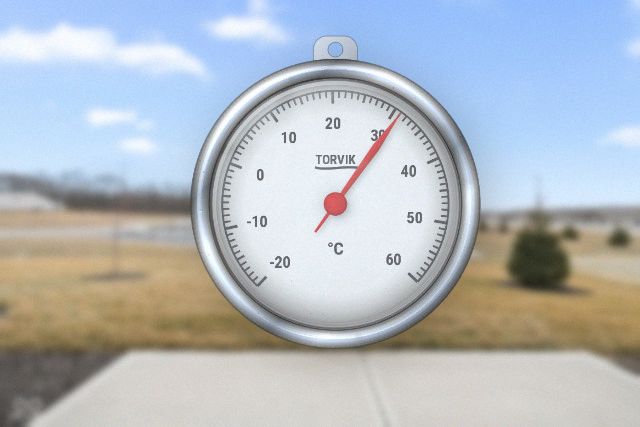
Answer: °C 31
